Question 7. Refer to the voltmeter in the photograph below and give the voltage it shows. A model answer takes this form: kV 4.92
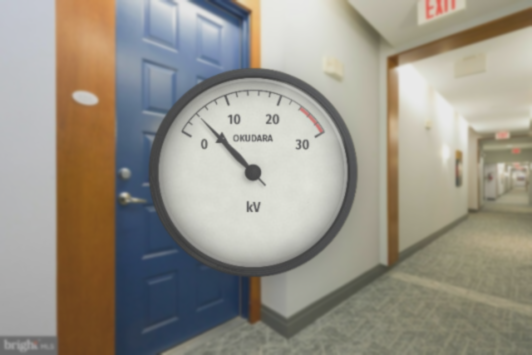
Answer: kV 4
